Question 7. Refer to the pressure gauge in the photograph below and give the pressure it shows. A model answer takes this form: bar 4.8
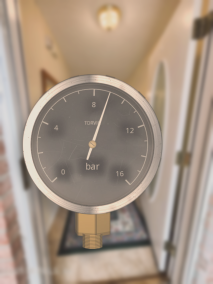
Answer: bar 9
